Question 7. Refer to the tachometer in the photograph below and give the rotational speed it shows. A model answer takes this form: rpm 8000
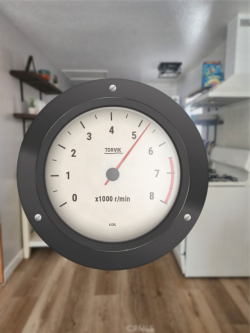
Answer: rpm 5250
